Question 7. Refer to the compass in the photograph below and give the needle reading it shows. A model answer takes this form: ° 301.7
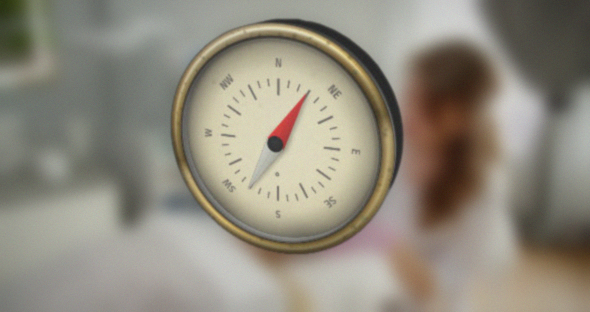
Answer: ° 30
